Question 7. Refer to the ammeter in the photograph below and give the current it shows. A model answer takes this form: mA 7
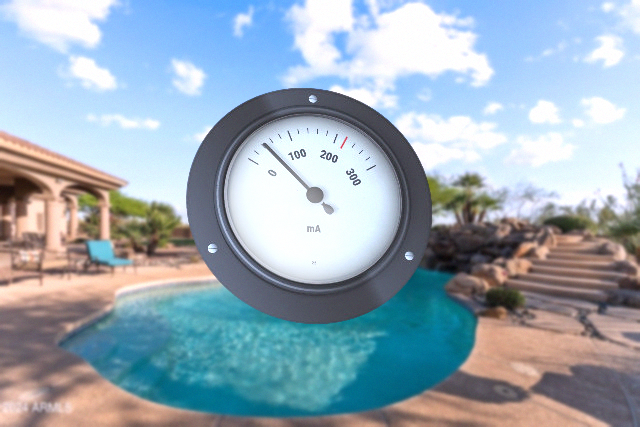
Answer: mA 40
